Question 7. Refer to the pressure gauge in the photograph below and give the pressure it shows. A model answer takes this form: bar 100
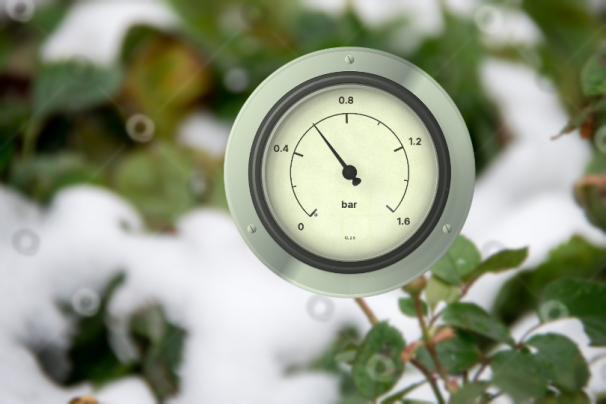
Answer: bar 0.6
